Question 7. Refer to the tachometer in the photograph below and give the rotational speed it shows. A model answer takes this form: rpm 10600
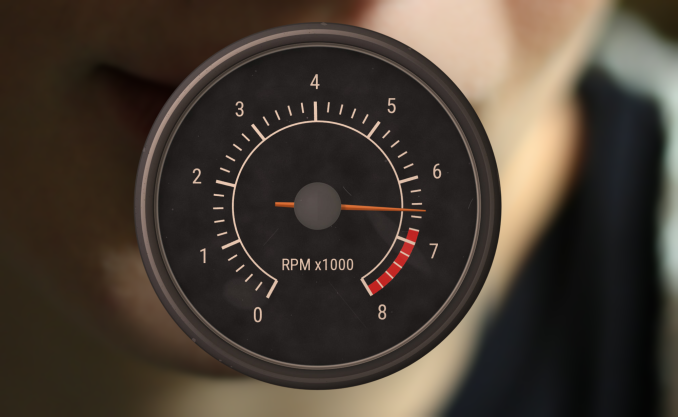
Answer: rpm 6500
